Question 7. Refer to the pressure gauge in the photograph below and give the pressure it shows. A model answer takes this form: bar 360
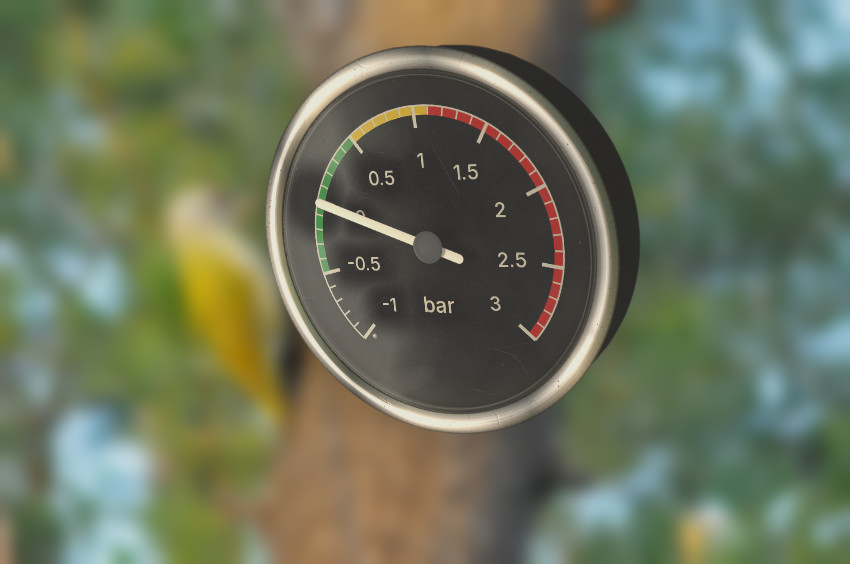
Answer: bar 0
